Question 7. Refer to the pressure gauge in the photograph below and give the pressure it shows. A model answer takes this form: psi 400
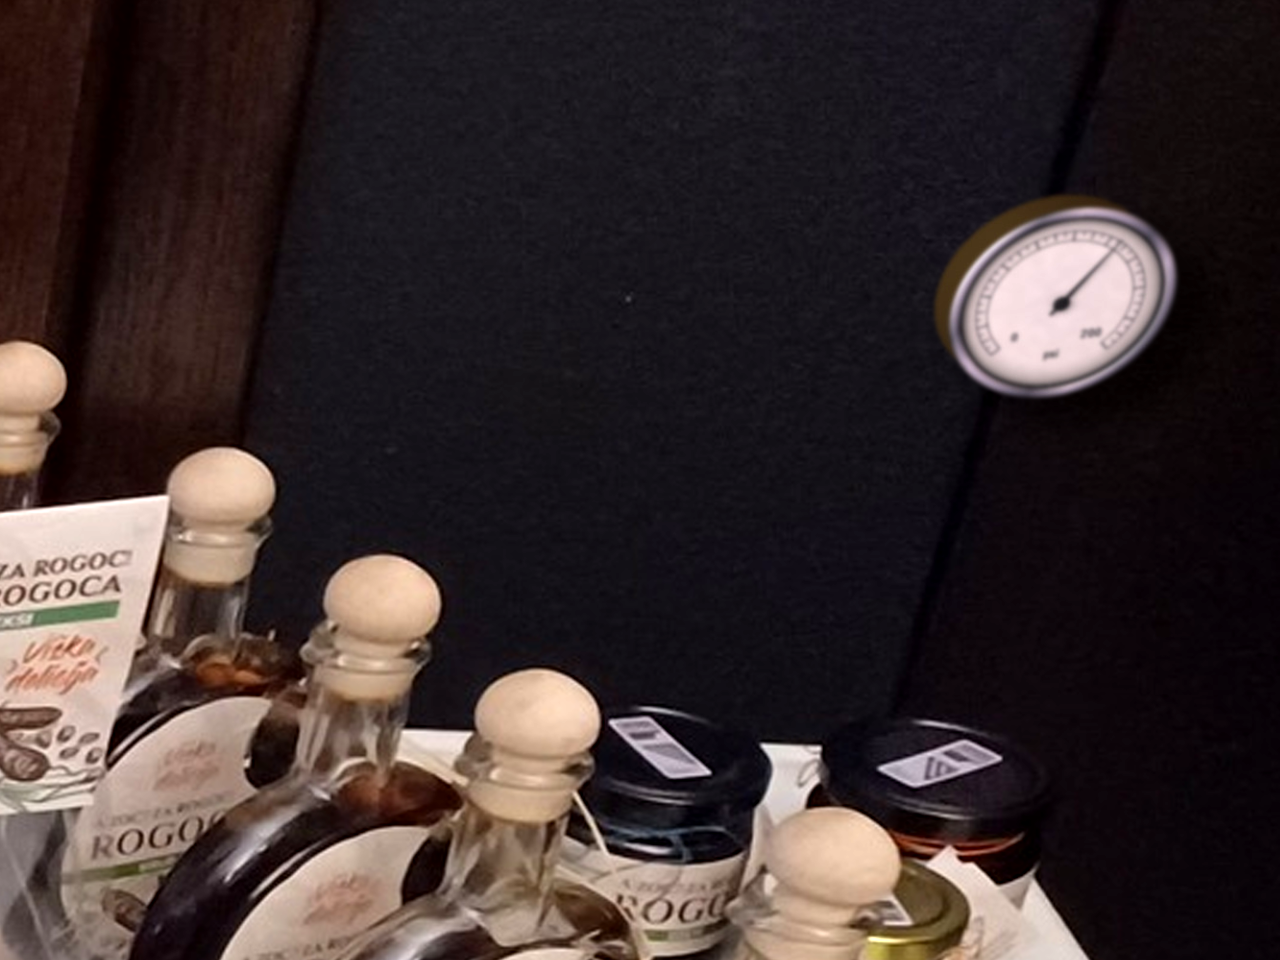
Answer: psi 125
